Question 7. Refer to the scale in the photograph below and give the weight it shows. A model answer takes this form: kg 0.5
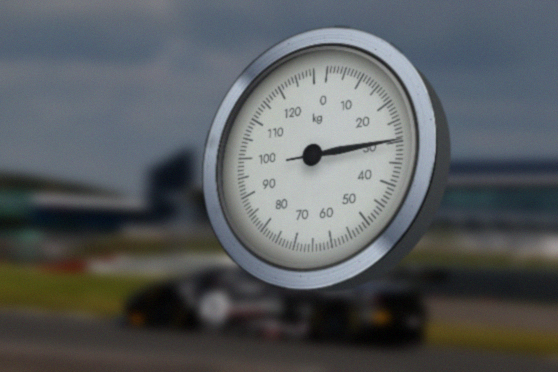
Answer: kg 30
